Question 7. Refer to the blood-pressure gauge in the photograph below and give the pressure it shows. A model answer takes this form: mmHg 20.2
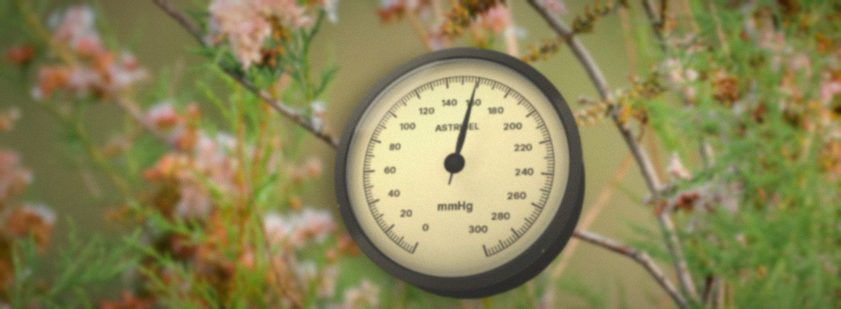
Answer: mmHg 160
